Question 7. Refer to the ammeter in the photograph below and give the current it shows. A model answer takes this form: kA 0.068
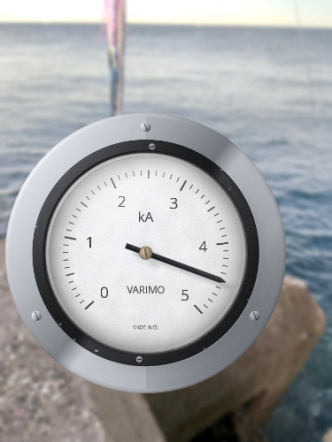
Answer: kA 4.5
